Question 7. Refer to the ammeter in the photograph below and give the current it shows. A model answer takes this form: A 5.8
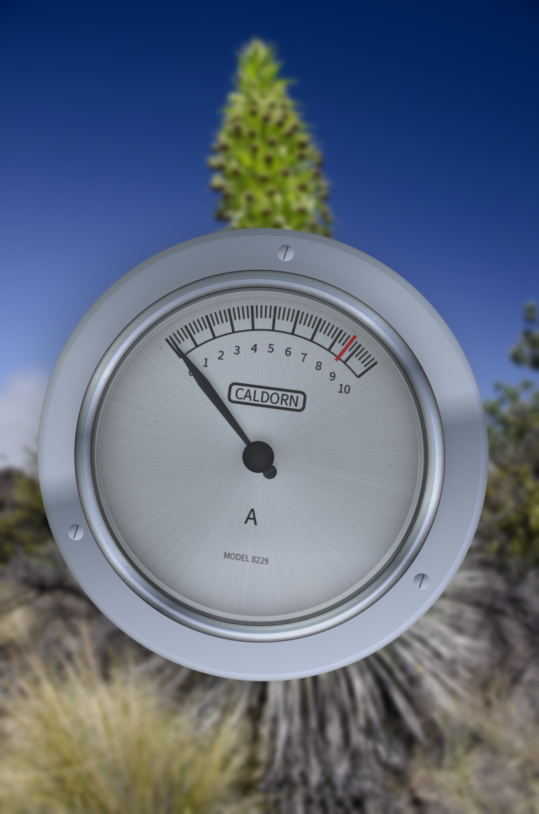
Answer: A 0.2
